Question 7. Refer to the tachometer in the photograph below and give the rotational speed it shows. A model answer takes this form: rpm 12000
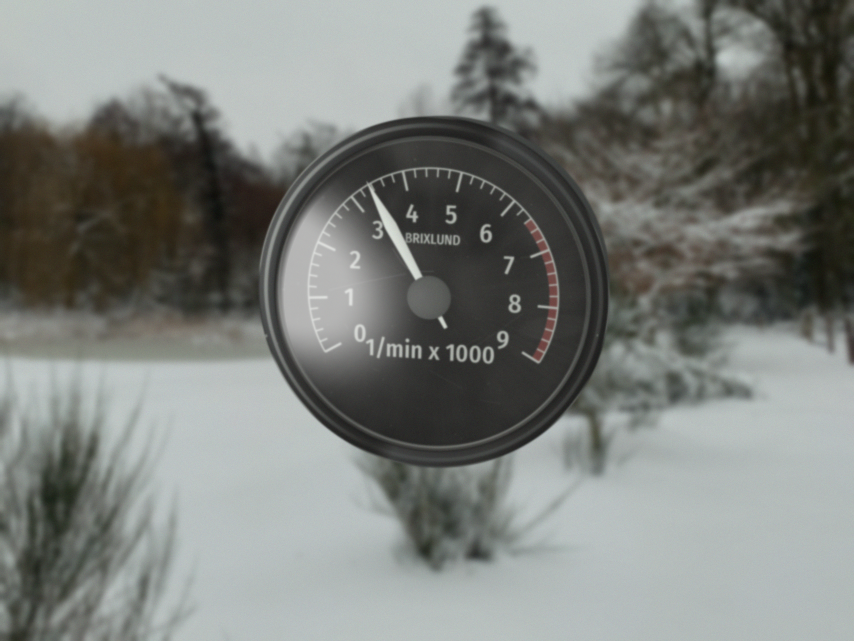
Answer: rpm 3400
